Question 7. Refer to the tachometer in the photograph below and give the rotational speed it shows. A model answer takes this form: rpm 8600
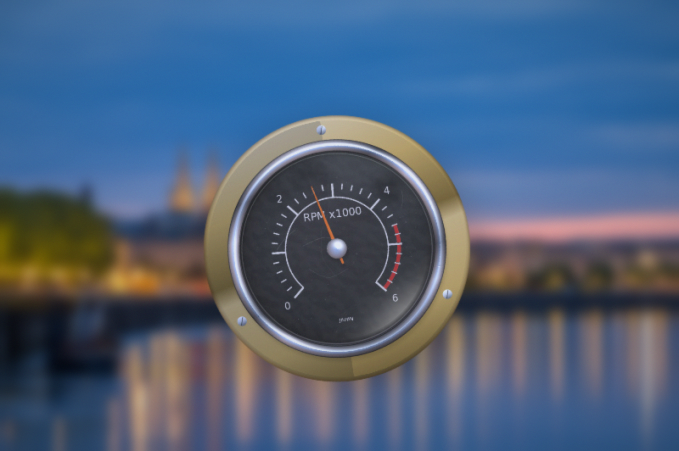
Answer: rpm 2600
